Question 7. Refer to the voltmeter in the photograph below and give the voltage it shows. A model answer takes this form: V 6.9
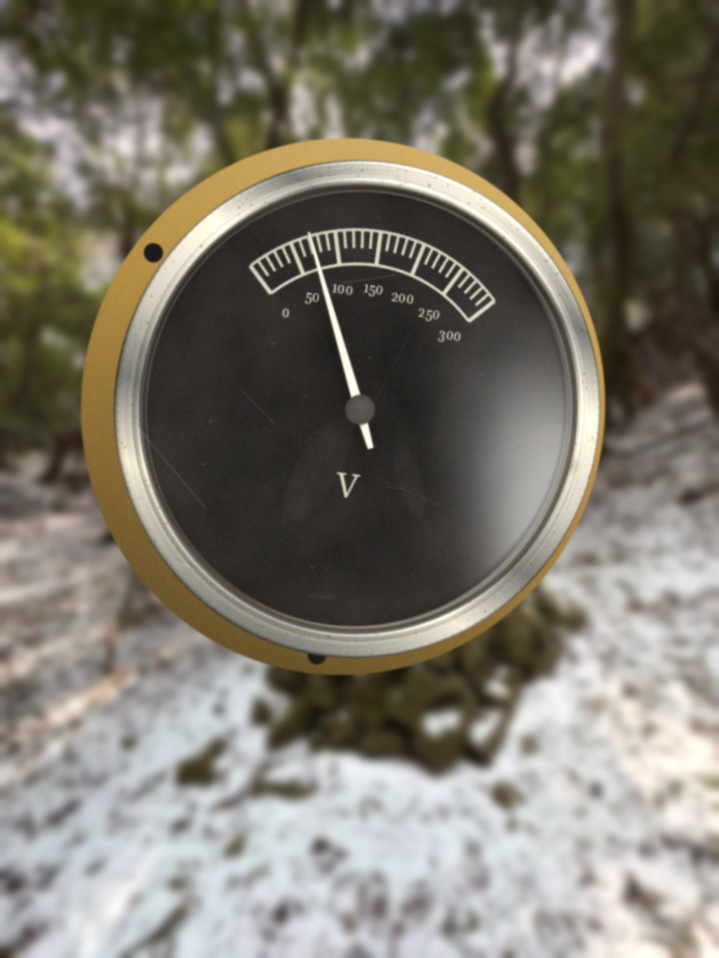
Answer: V 70
